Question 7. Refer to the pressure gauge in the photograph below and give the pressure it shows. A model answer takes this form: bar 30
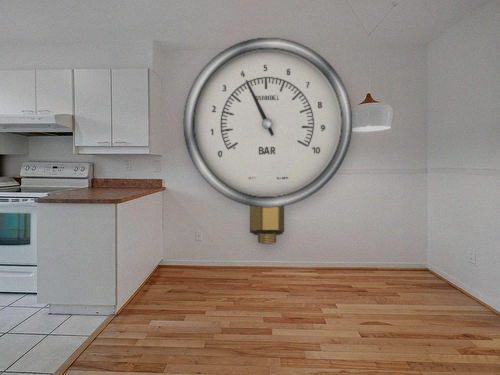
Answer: bar 4
